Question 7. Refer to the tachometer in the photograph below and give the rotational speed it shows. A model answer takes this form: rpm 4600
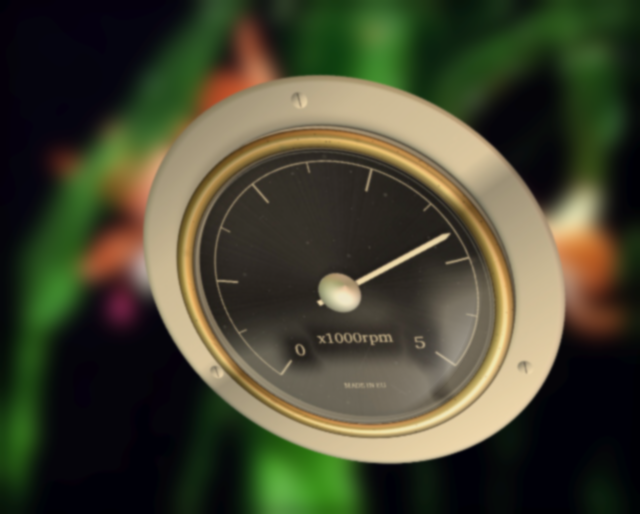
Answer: rpm 3750
